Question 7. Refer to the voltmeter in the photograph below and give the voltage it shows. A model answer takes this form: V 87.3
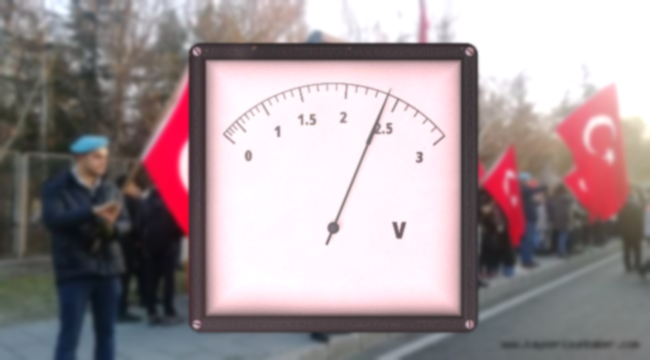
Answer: V 2.4
